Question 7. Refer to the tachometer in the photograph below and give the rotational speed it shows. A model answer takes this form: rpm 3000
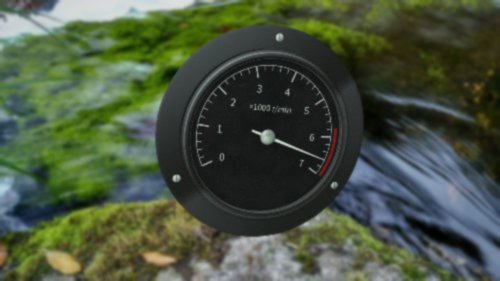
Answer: rpm 6600
